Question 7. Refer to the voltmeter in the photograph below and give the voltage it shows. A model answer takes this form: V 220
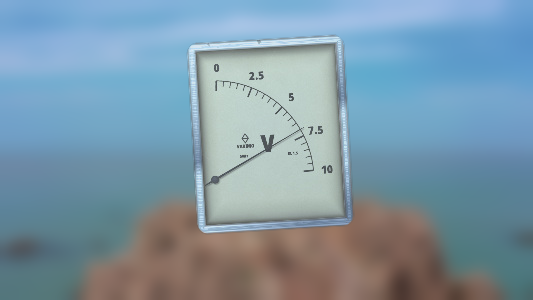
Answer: V 7
